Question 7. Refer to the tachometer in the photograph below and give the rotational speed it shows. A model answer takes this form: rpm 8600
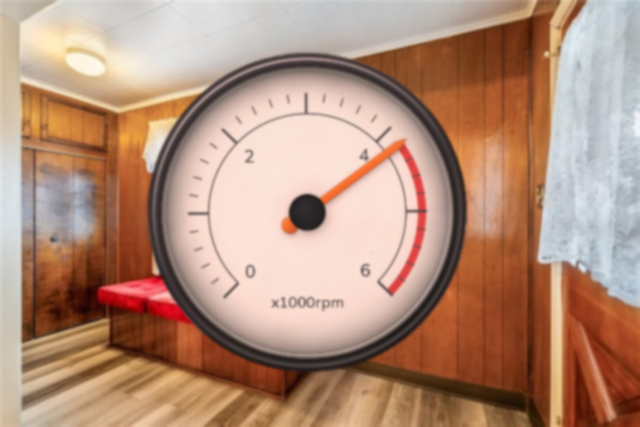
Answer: rpm 4200
